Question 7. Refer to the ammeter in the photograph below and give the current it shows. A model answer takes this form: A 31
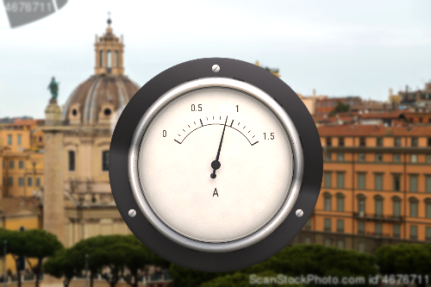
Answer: A 0.9
